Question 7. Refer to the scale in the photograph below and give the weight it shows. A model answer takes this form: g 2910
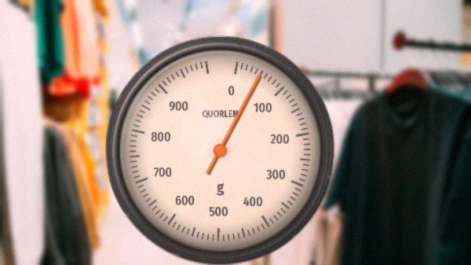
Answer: g 50
